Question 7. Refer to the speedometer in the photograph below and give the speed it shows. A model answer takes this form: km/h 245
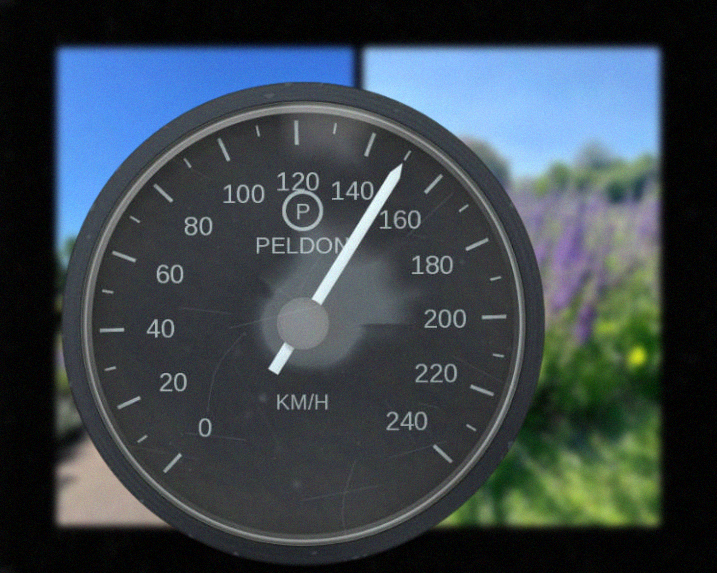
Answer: km/h 150
